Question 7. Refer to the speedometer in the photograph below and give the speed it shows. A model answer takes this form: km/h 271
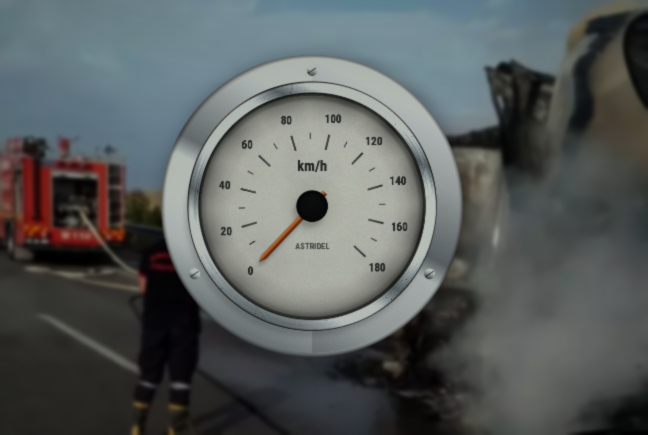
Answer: km/h 0
